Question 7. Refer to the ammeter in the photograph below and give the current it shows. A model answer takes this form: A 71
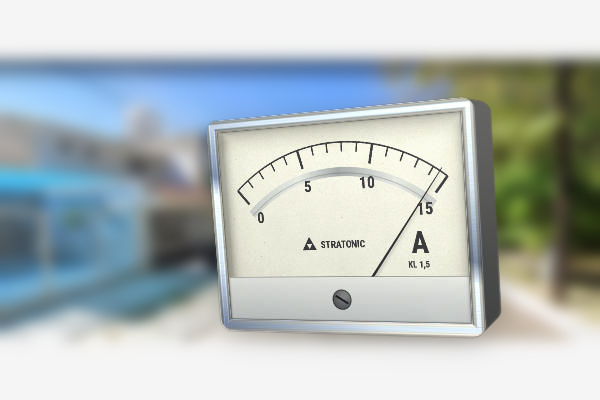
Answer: A 14.5
